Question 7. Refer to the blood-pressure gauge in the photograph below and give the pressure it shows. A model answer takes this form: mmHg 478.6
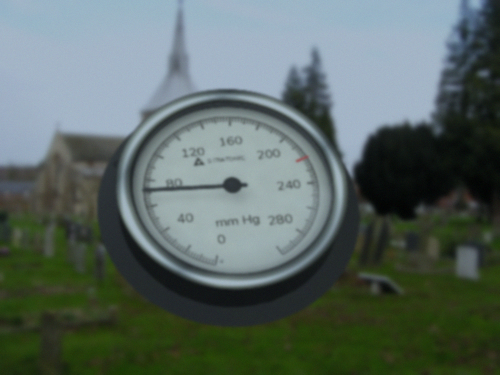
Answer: mmHg 70
